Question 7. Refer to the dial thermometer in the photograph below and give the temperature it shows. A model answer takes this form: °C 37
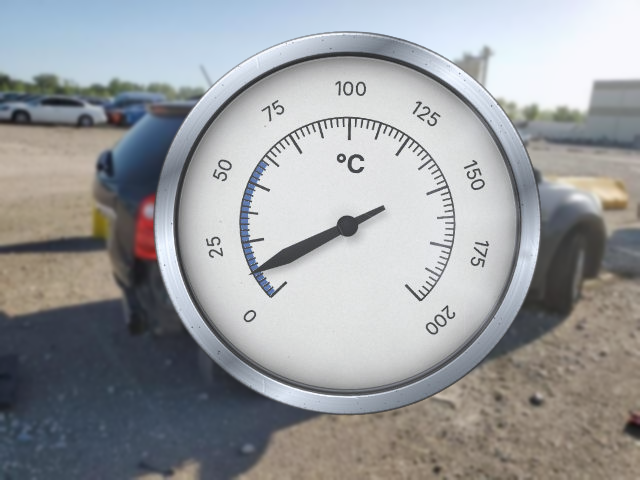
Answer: °C 12.5
